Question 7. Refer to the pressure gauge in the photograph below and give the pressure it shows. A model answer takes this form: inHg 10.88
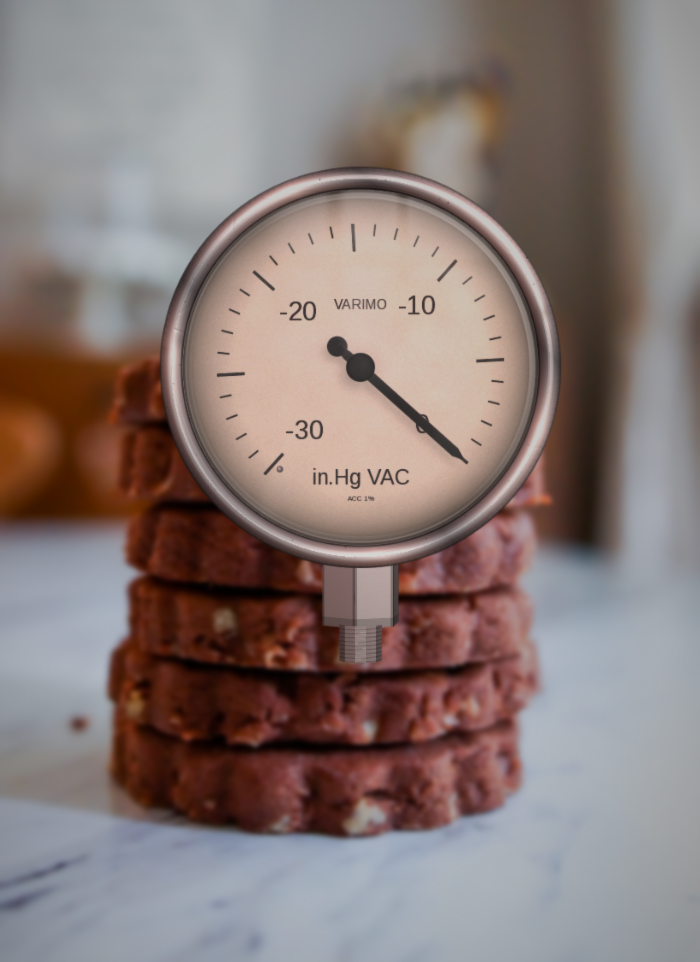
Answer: inHg 0
